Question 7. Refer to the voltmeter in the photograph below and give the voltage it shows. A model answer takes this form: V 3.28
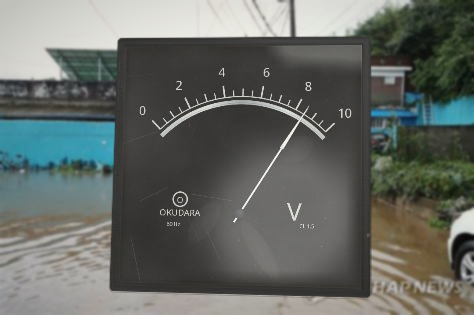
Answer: V 8.5
